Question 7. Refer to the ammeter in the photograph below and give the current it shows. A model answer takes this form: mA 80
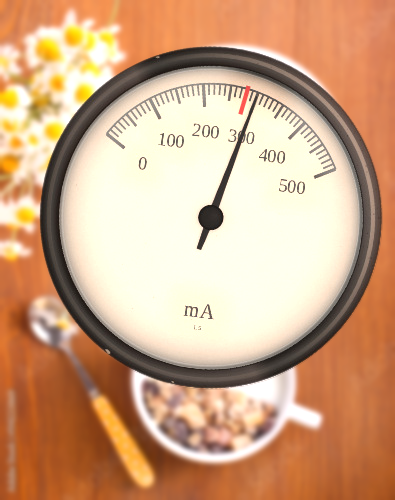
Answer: mA 300
